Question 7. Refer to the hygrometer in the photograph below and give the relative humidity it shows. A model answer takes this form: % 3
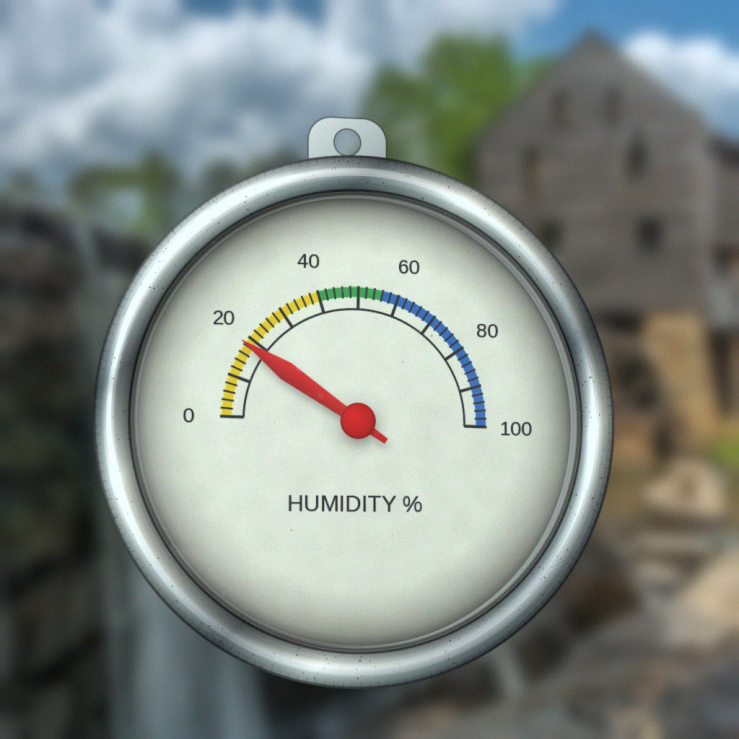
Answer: % 18
